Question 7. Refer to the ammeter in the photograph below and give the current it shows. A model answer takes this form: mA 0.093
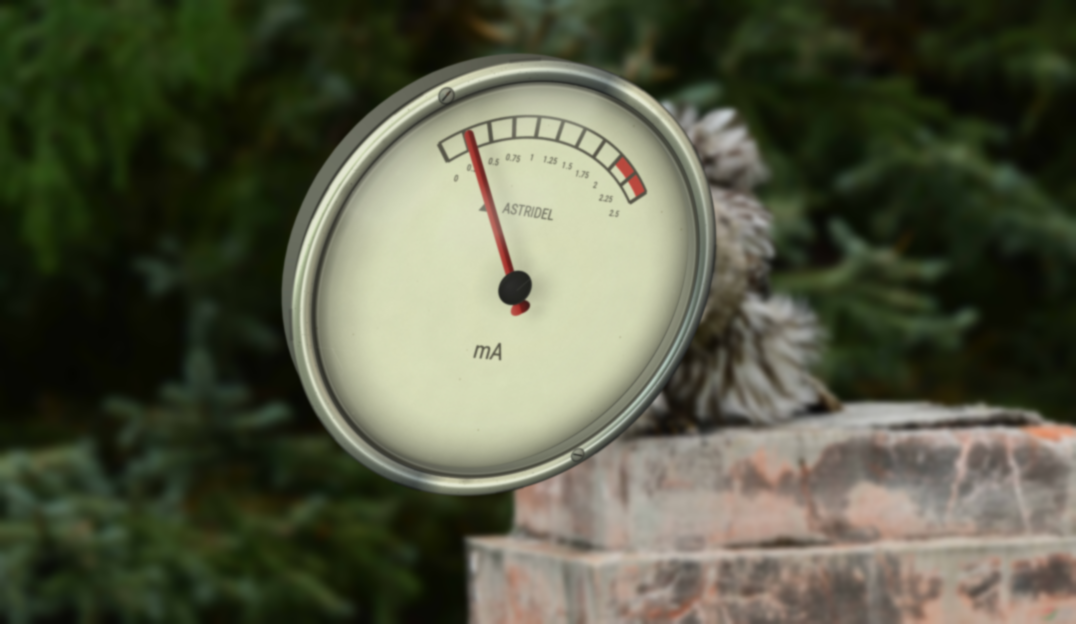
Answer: mA 0.25
